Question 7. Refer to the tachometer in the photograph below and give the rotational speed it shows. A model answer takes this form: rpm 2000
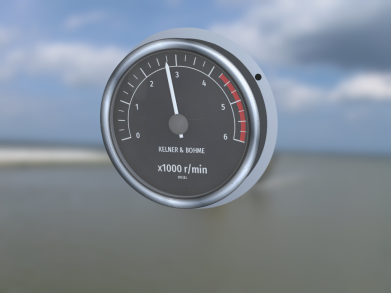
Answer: rpm 2750
